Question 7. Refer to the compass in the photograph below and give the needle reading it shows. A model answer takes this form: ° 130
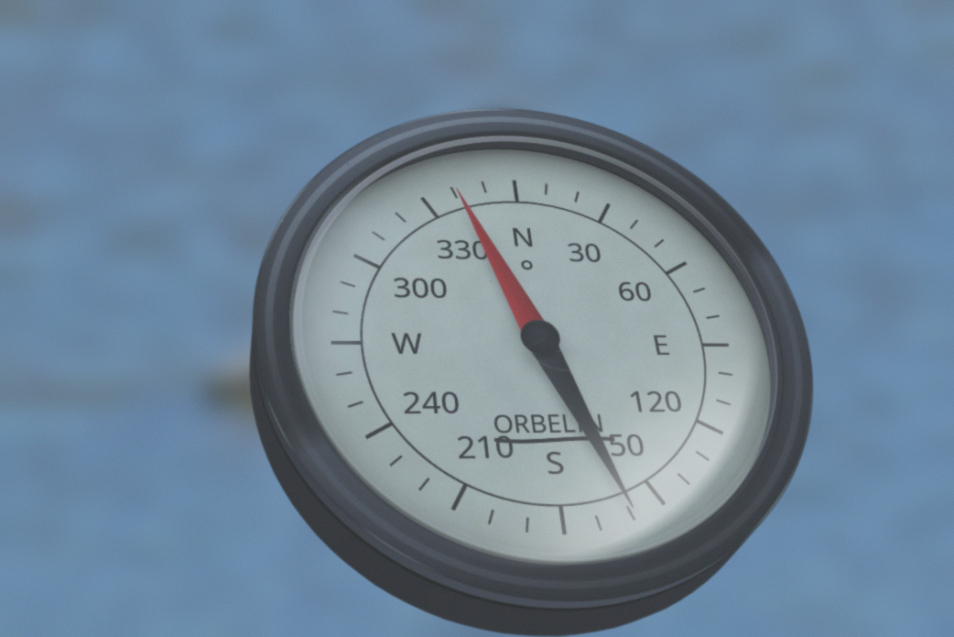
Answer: ° 340
